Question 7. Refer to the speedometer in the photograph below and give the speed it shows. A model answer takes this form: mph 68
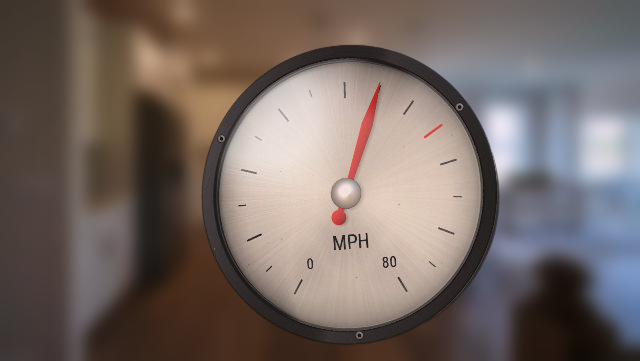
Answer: mph 45
